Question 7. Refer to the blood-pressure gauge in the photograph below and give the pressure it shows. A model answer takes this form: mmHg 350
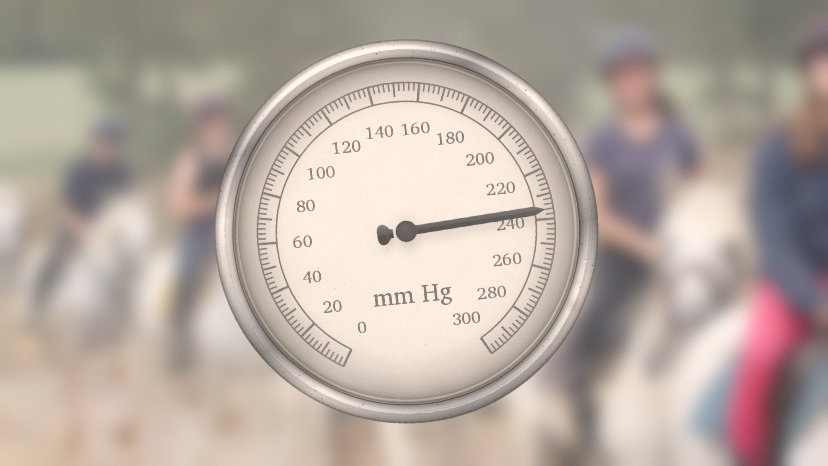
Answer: mmHg 236
